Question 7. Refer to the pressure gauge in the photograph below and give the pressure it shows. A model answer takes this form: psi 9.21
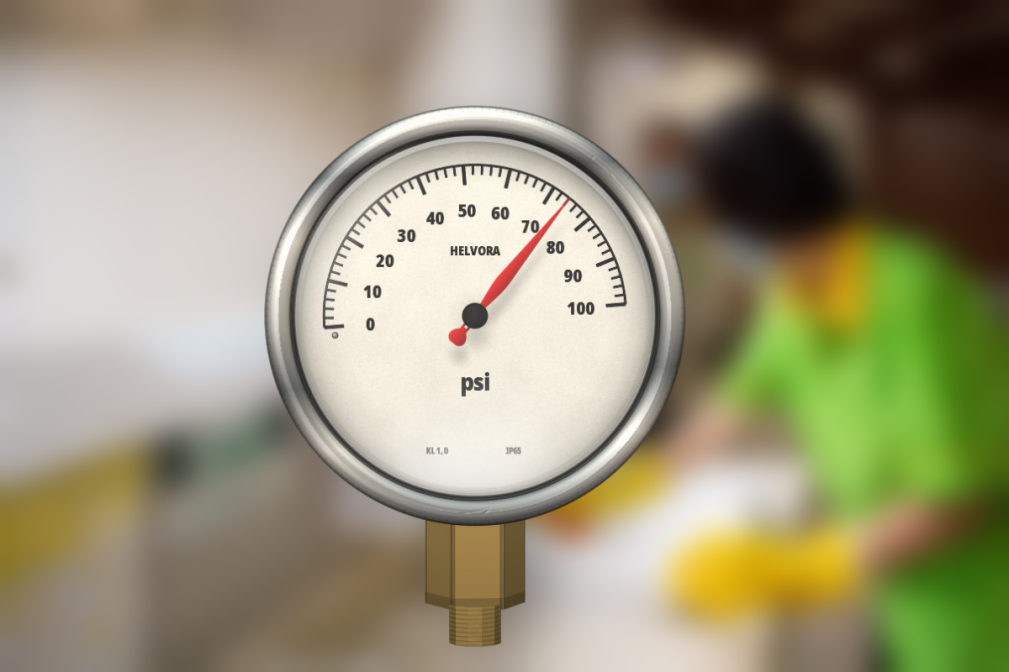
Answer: psi 74
